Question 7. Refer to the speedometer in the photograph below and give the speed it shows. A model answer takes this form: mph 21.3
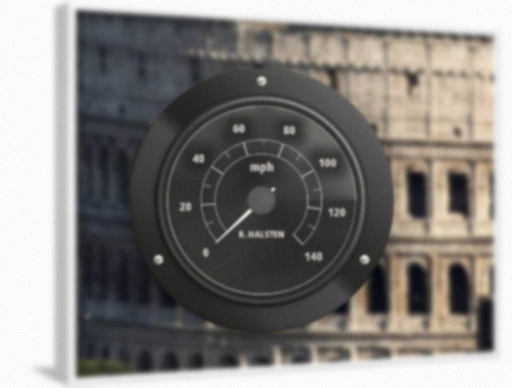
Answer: mph 0
